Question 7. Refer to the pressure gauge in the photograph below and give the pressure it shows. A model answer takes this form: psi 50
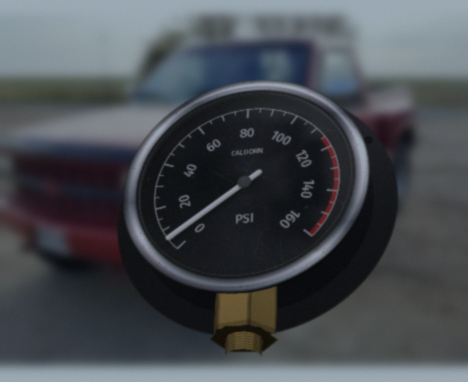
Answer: psi 5
